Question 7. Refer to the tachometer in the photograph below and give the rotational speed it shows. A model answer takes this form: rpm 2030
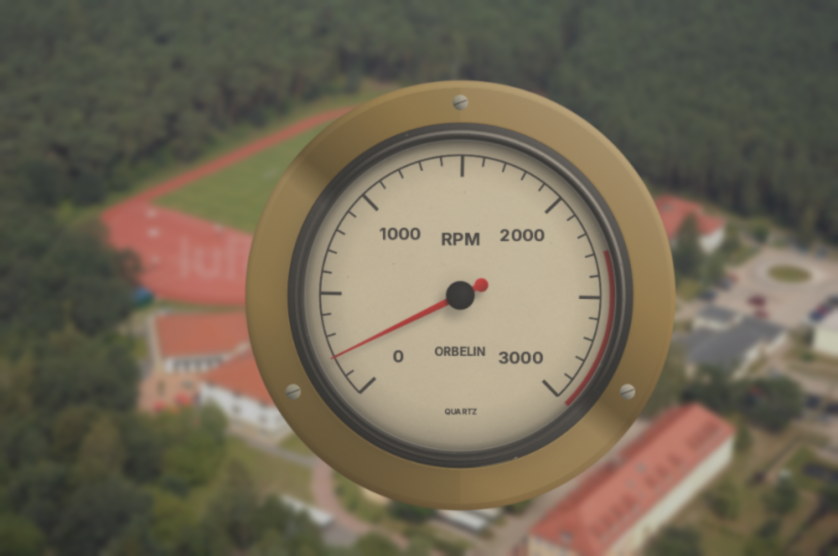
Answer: rpm 200
